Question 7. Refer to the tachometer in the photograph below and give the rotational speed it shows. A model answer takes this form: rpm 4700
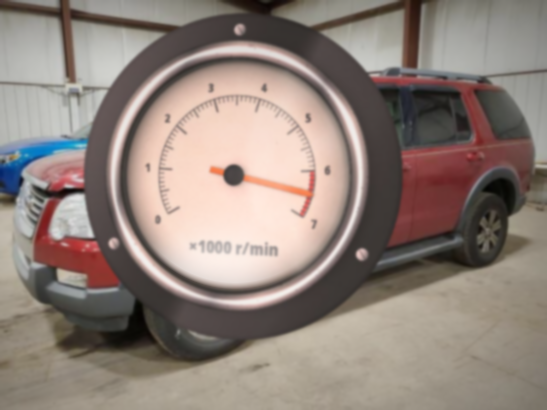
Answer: rpm 6500
